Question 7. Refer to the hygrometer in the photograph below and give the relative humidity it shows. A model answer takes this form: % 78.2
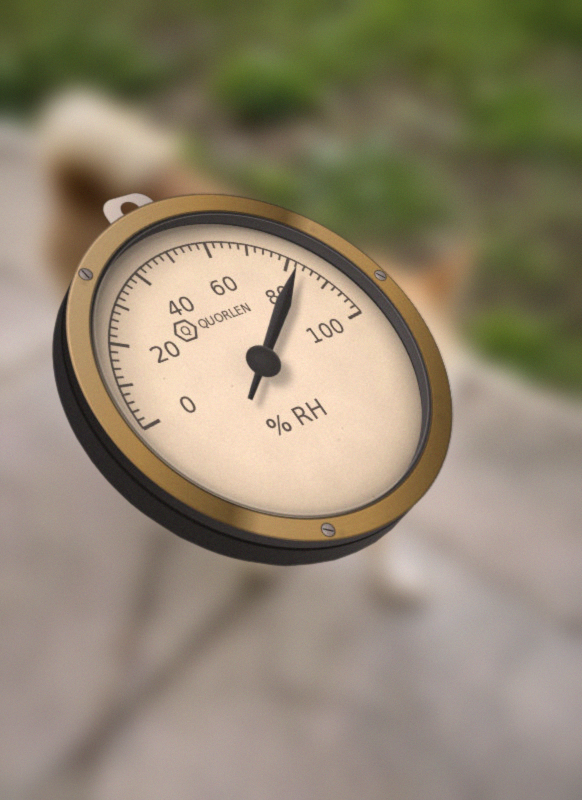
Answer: % 82
